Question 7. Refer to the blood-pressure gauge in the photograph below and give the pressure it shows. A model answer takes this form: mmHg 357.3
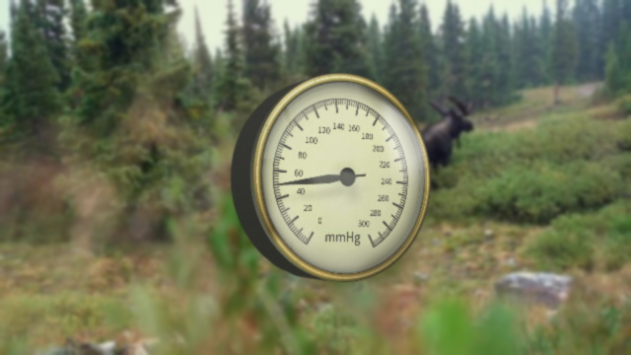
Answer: mmHg 50
